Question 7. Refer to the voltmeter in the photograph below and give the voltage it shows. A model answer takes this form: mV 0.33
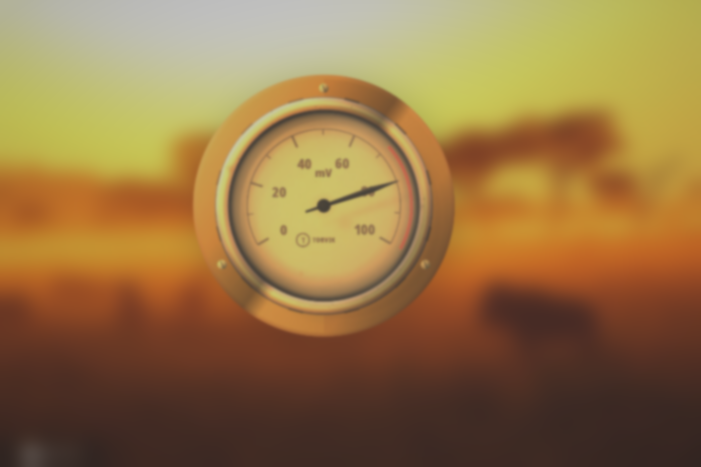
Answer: mV 80
